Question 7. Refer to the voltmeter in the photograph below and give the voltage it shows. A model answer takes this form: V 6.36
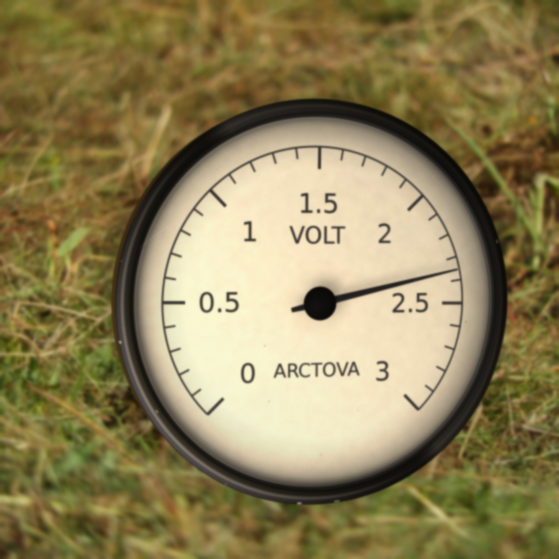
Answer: V 2.35
